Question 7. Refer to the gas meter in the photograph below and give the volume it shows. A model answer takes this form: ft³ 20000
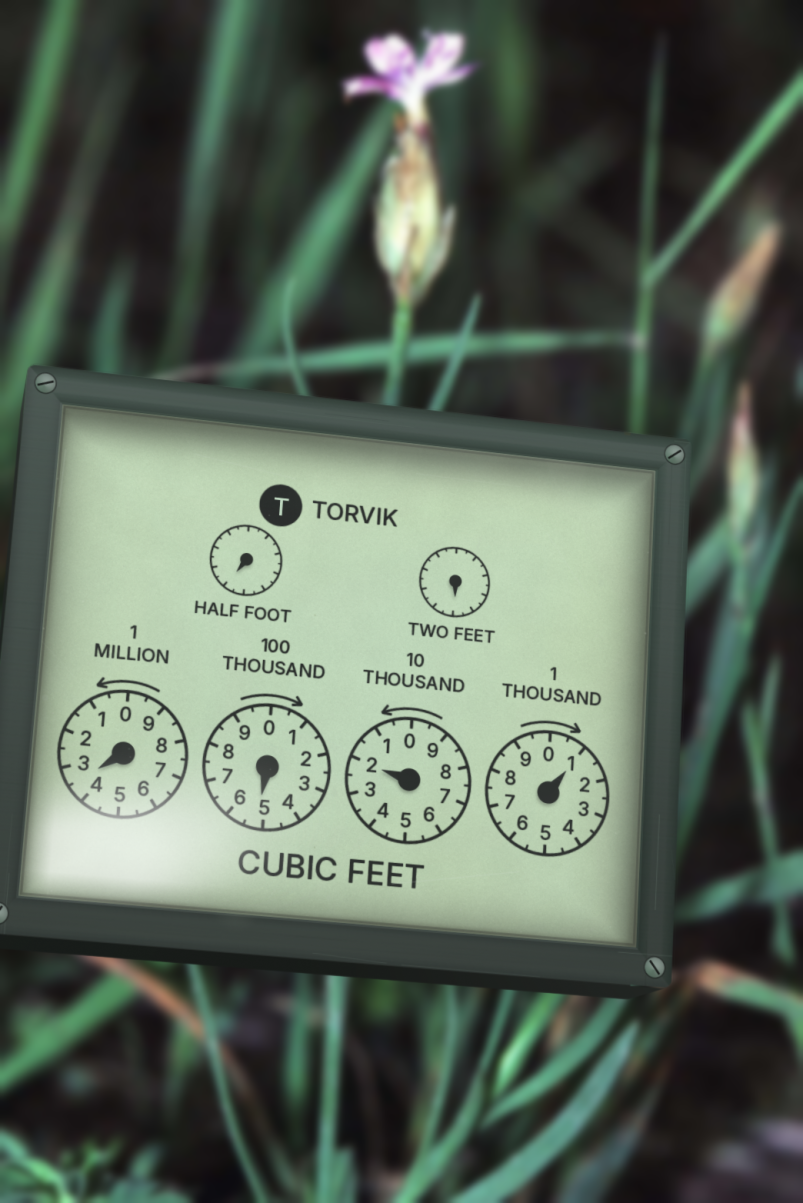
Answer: ft³ 352100
